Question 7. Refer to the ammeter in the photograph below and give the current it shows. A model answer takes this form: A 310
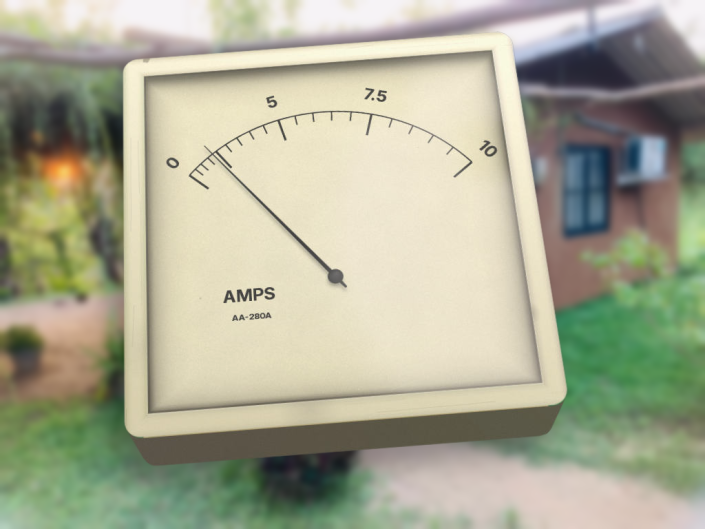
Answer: A 2.25
